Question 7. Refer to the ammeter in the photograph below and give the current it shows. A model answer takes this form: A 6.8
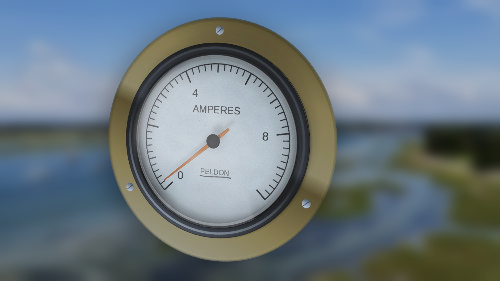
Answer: A 0.2
